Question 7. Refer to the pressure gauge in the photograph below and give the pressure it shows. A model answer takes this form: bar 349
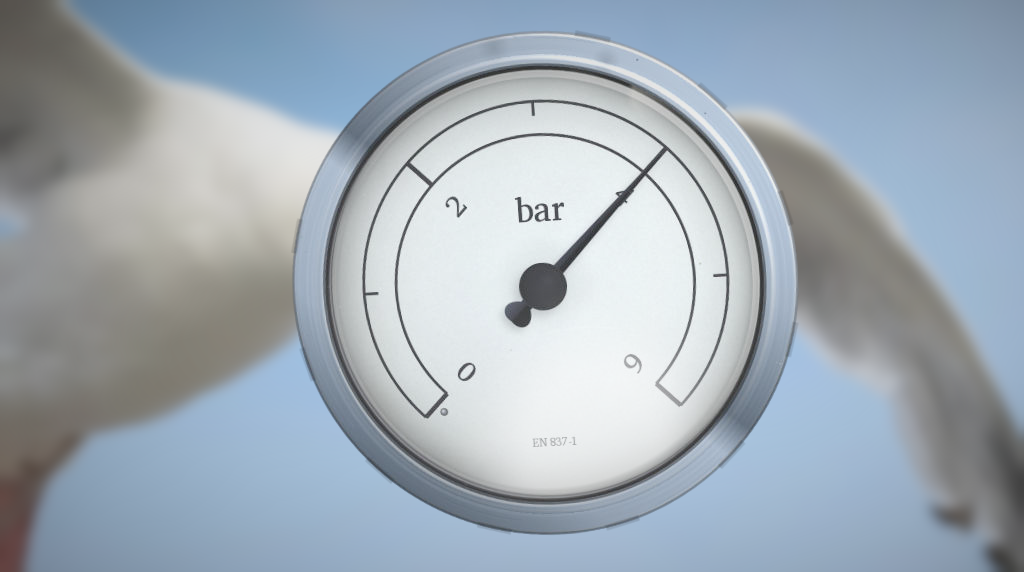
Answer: bar 4
